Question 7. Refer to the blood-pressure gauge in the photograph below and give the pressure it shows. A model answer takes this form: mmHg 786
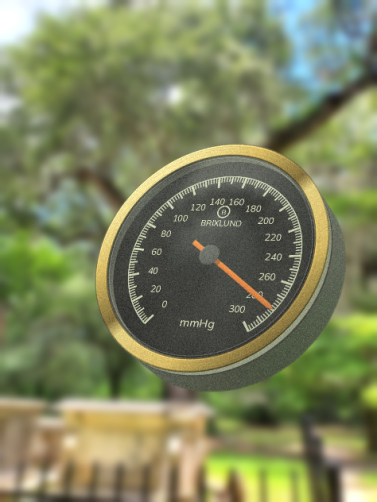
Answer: mmHg 280
